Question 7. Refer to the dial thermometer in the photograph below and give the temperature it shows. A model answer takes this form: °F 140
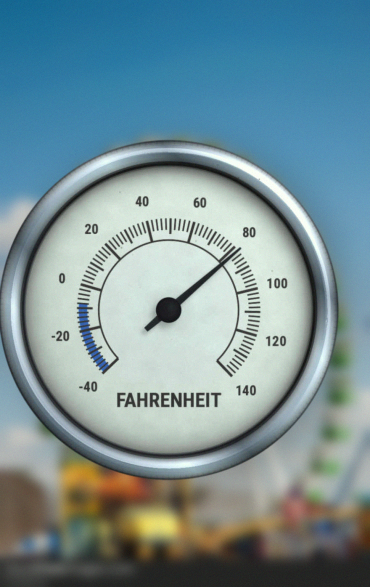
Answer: °F 82
